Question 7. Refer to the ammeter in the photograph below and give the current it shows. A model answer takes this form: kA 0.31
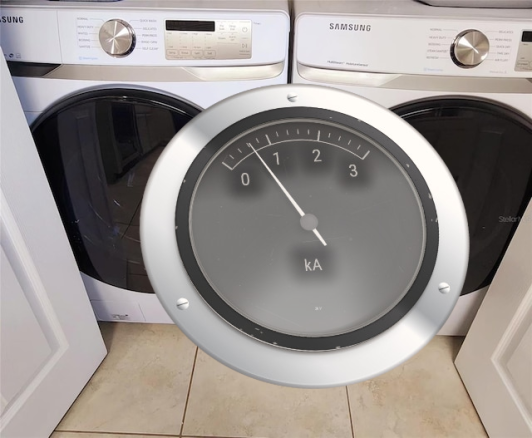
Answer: kA 0.6
